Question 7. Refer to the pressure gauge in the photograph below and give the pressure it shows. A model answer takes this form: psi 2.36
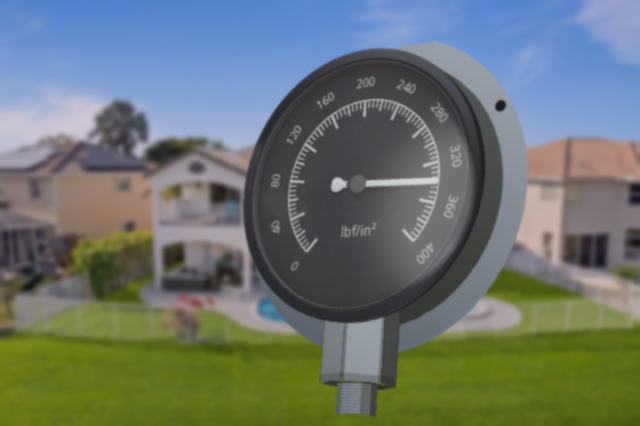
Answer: psi 340
